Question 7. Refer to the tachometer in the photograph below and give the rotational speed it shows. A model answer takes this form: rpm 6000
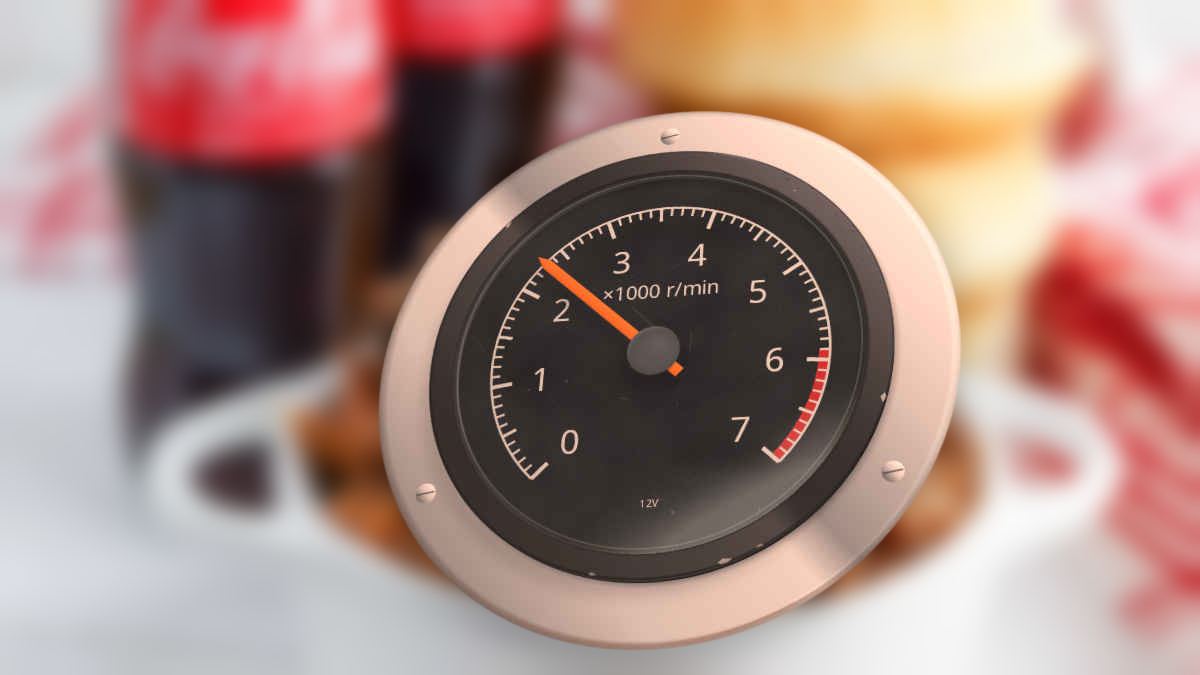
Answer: rpm 2300
